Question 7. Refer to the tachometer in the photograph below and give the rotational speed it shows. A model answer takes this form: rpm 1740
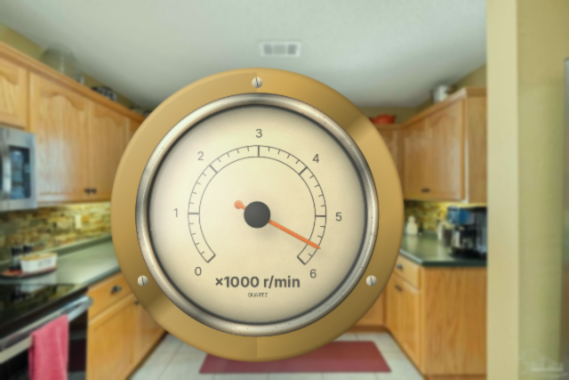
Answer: rpm 5600
